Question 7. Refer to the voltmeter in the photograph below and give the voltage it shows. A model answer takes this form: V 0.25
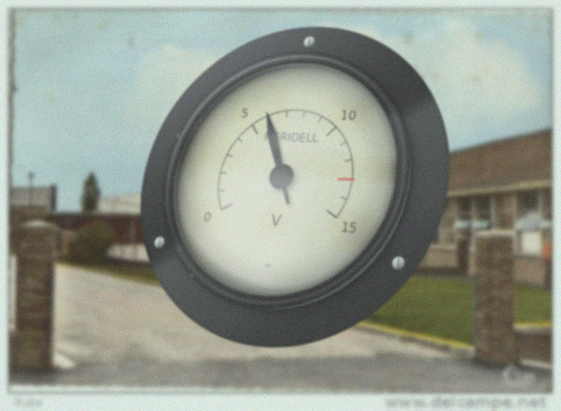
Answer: V 6
